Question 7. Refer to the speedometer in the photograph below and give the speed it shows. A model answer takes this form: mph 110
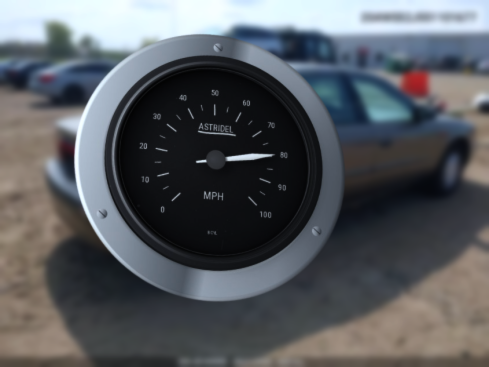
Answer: mph 80
